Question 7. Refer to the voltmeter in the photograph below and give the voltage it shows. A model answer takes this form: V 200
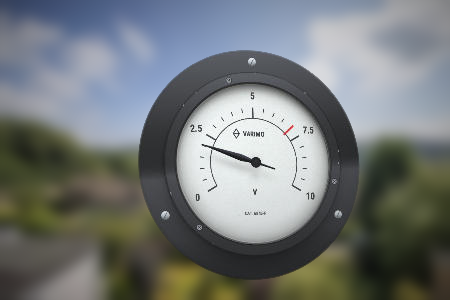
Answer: V 2
